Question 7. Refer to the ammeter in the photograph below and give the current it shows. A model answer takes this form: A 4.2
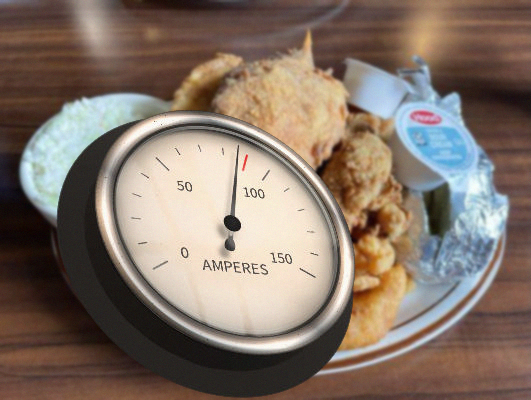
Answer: A 85
